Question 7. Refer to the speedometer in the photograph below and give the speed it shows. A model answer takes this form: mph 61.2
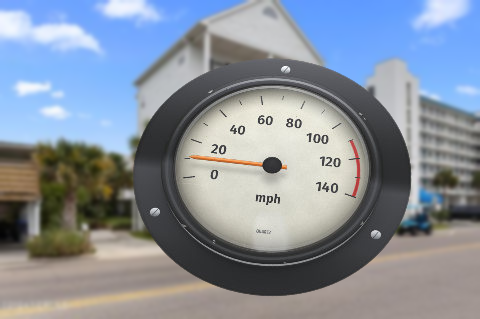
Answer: mph 10
